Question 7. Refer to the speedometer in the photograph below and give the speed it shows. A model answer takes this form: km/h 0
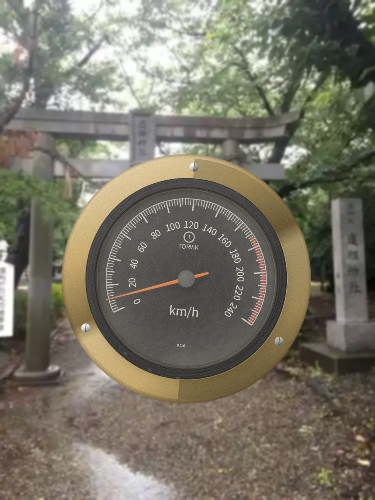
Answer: km/h 10
